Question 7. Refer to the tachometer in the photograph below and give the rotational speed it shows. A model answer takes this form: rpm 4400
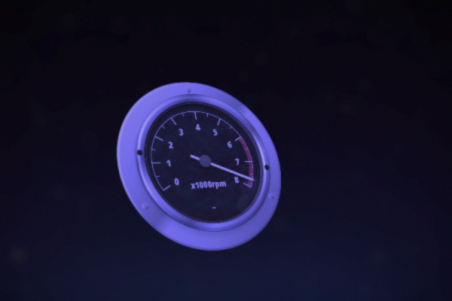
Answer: rpm 7750
